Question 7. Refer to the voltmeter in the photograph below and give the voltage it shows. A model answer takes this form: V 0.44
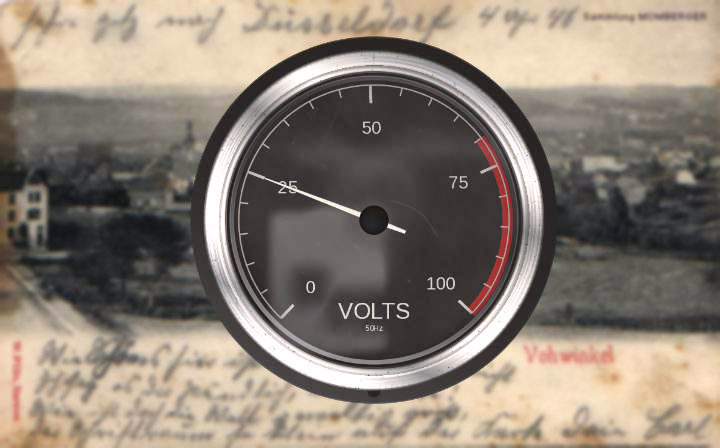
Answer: V 25
